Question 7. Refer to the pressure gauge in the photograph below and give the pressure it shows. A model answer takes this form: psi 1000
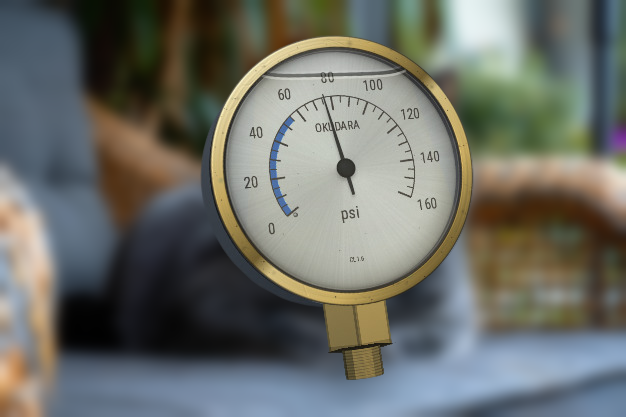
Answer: psi 75
